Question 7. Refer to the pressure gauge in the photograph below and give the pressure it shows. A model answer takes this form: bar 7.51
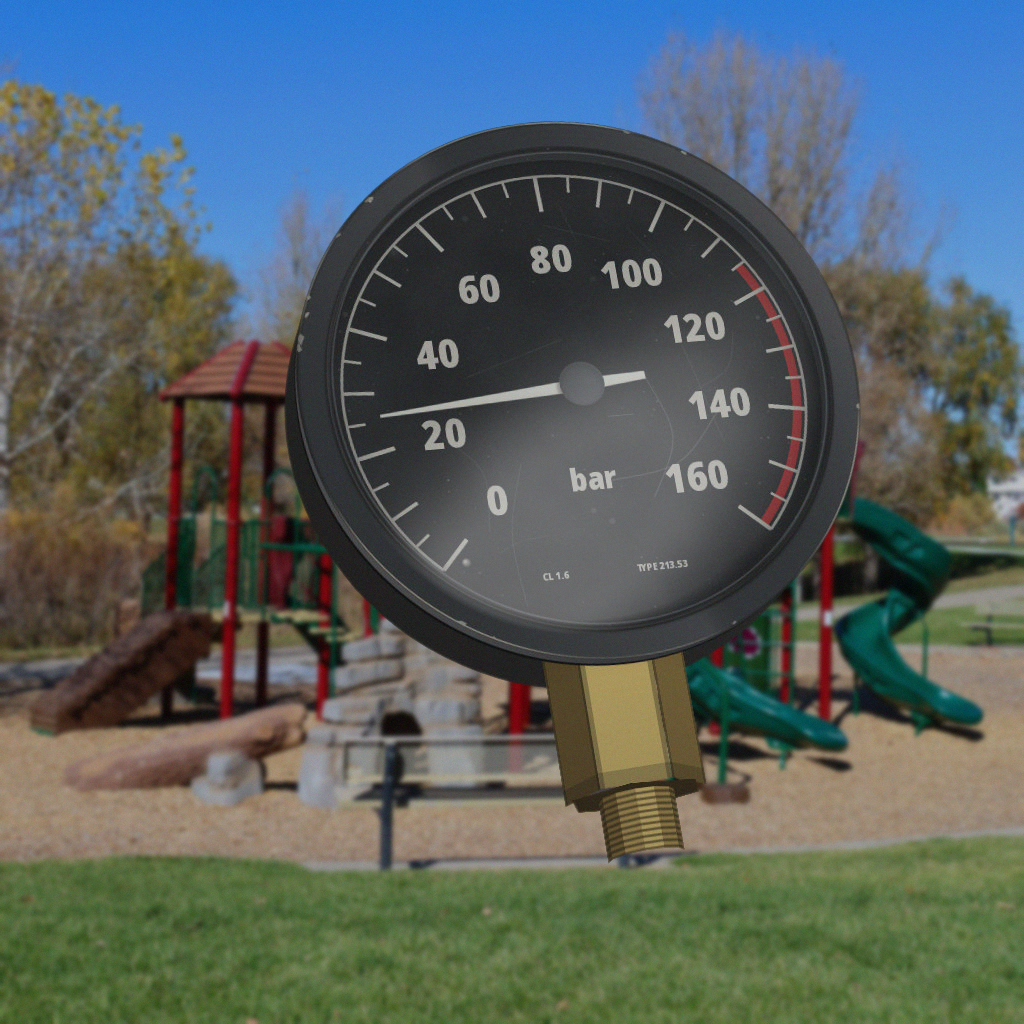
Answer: bar 25
